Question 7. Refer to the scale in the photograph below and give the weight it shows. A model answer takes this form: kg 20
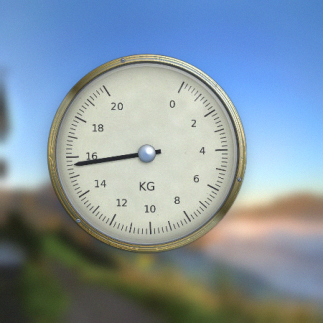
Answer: kg 15.6
